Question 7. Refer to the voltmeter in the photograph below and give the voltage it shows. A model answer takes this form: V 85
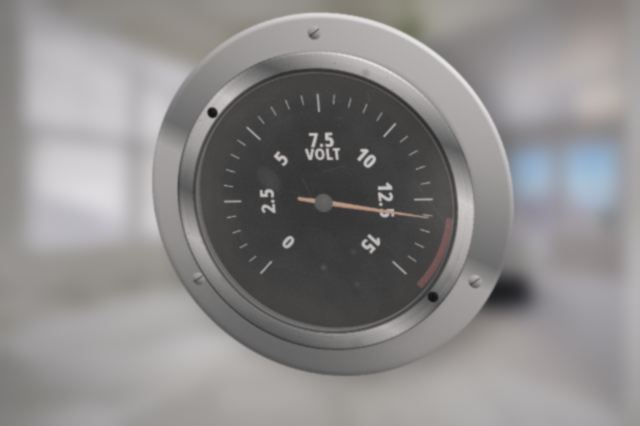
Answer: V 13
